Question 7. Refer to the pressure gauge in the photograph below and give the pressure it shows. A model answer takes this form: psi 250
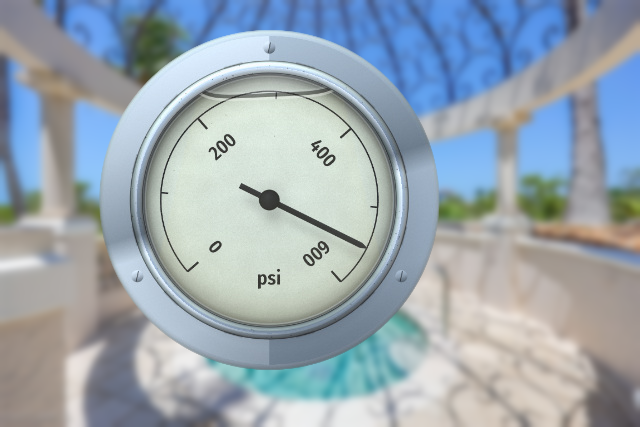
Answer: psi 550
